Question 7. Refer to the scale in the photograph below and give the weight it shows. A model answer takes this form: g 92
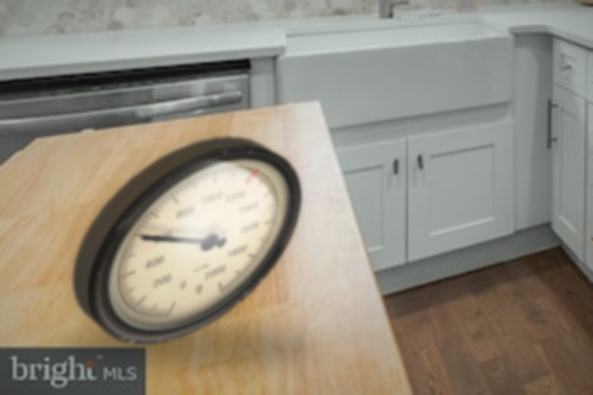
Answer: g 600
